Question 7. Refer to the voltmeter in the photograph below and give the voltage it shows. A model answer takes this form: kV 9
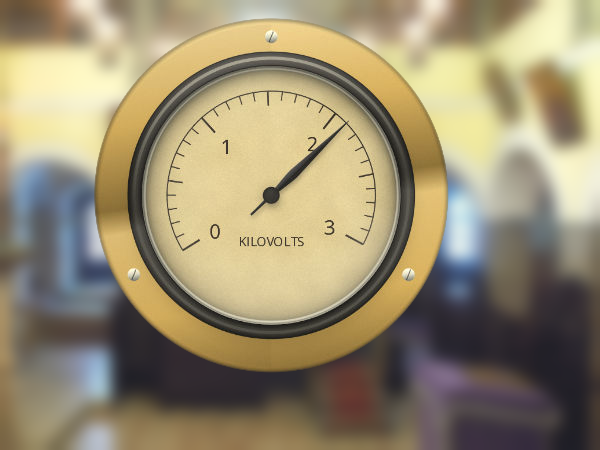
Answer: kV 2.1
